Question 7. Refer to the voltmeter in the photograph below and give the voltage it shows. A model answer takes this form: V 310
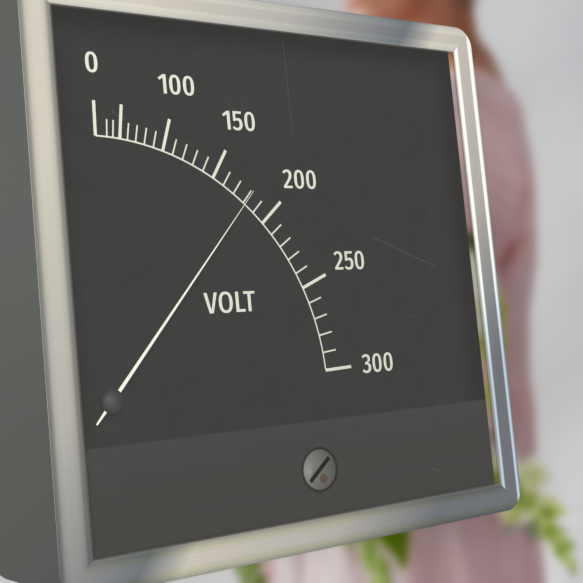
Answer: V 180
